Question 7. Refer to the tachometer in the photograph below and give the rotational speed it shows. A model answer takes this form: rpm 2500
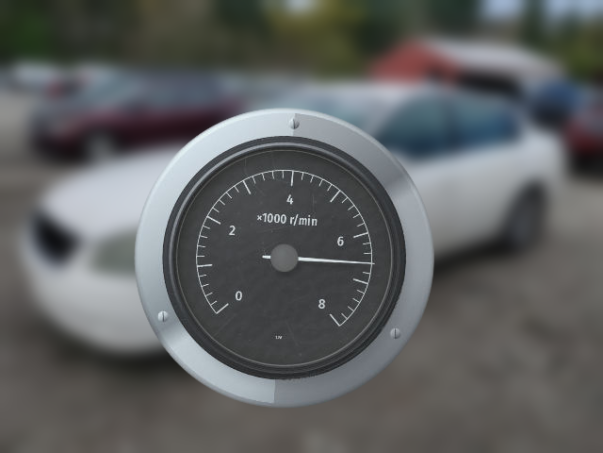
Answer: rpm 6600
